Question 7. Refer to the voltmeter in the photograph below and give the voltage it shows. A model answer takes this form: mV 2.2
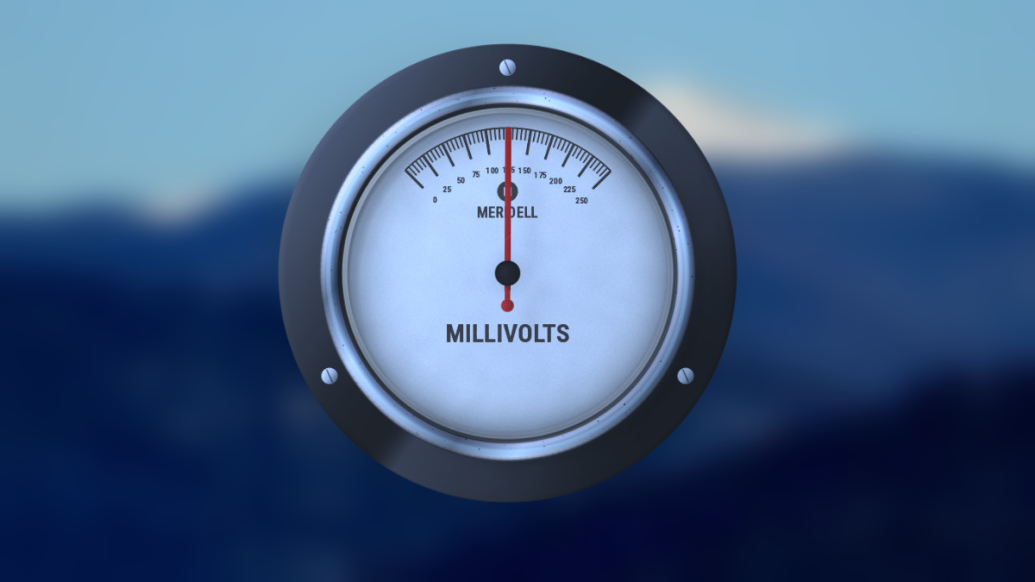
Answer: mV 125
